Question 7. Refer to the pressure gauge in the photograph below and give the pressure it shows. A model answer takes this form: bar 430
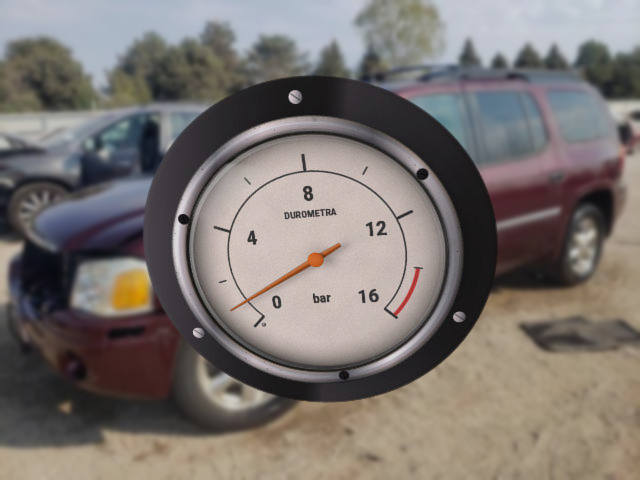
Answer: bar 1
